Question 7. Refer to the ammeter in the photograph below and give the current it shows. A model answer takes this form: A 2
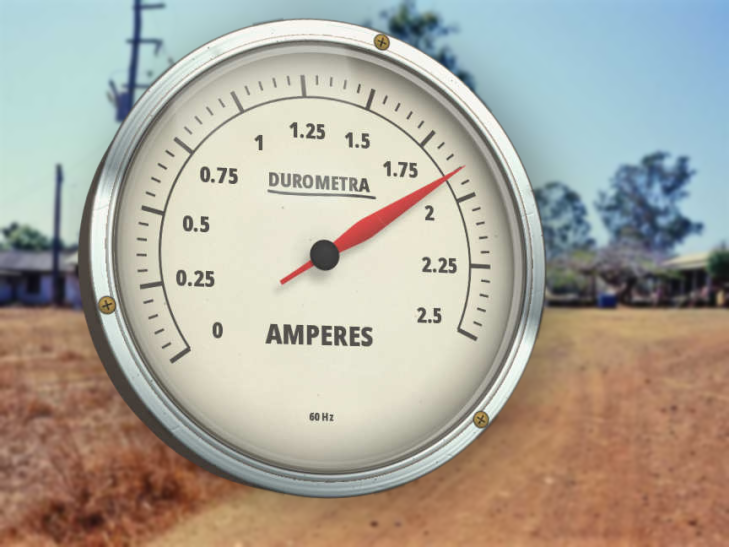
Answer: A 1.9
